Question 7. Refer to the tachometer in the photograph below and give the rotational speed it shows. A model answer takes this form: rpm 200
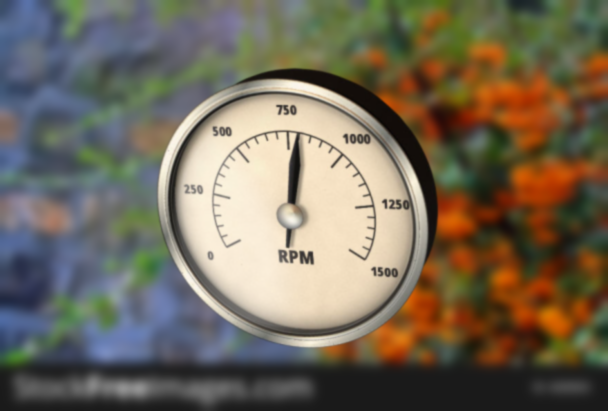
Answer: rpm 800
